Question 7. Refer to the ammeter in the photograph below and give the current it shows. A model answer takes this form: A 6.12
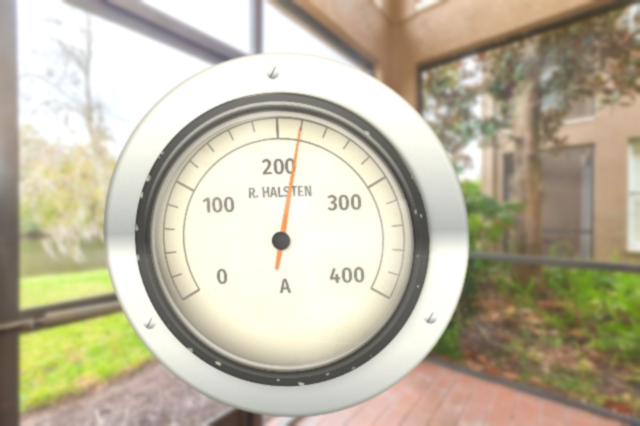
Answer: A 220
